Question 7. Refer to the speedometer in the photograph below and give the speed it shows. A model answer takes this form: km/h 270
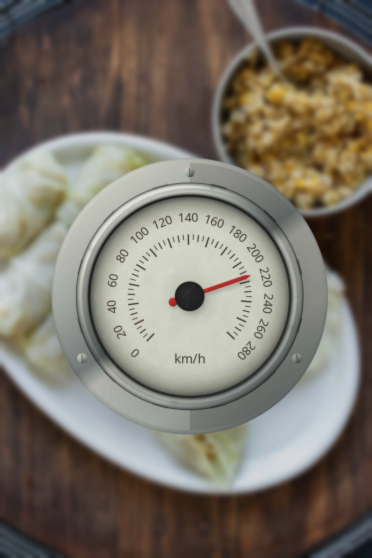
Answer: km/h 215
